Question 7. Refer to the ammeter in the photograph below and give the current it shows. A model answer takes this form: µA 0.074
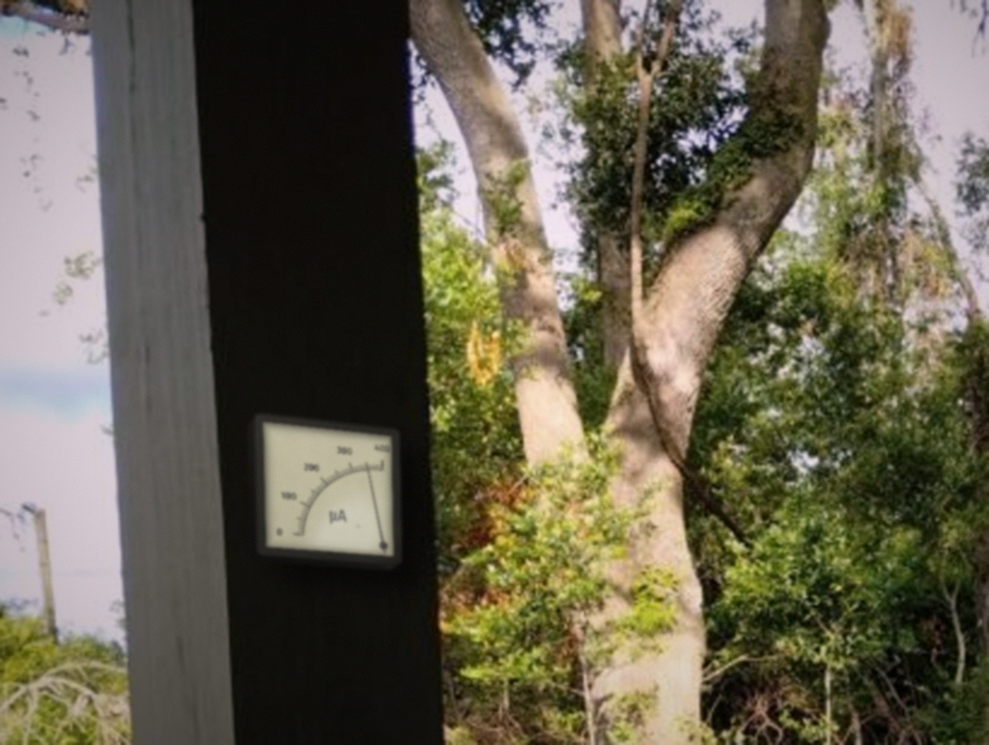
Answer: µA 350
